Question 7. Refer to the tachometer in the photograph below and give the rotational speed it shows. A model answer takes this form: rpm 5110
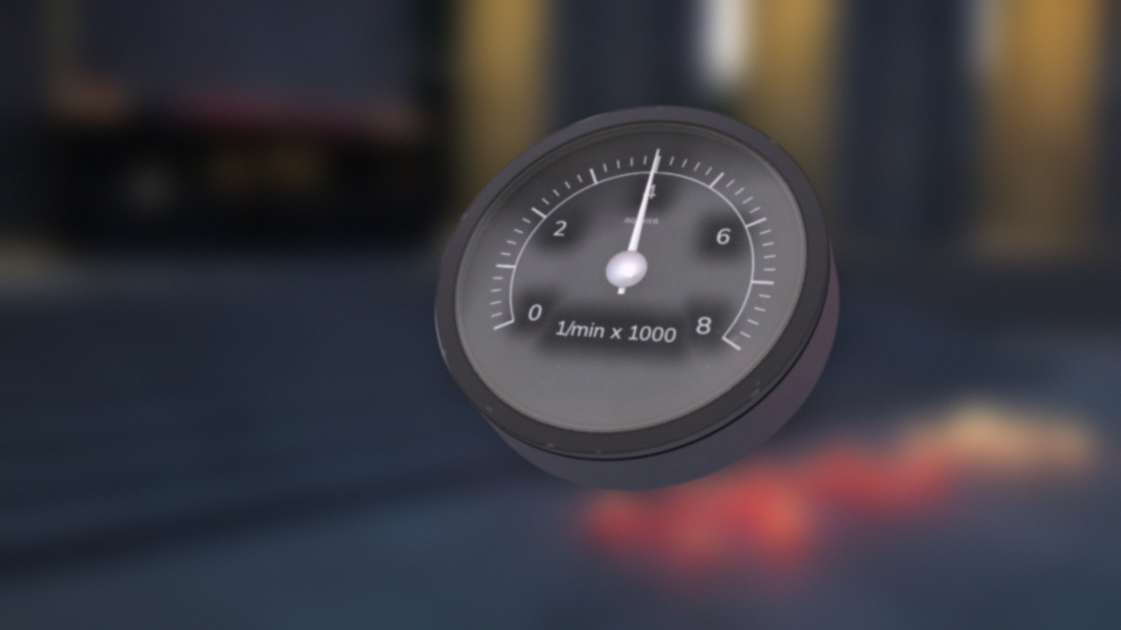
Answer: rpm 4000
